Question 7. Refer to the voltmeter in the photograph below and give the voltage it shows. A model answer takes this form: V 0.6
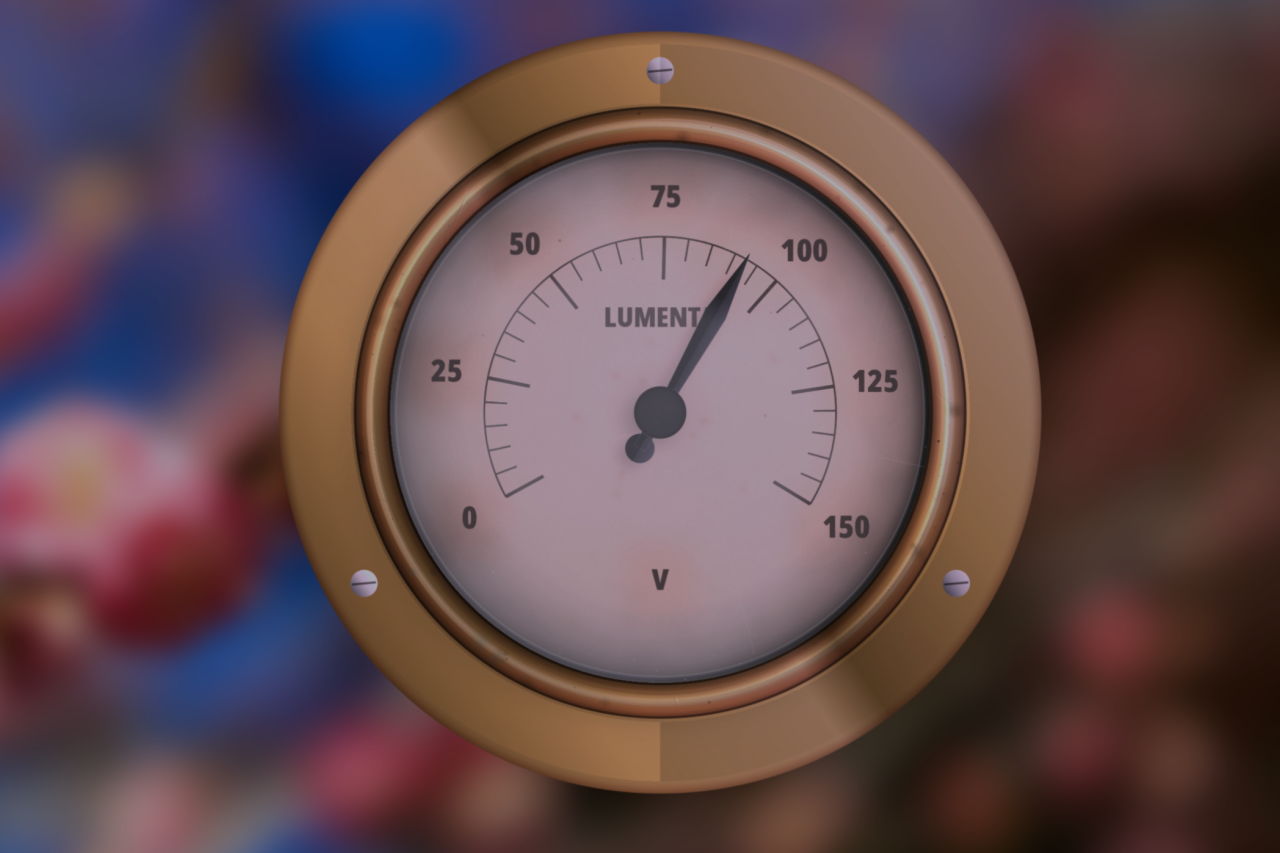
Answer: V 92.5
